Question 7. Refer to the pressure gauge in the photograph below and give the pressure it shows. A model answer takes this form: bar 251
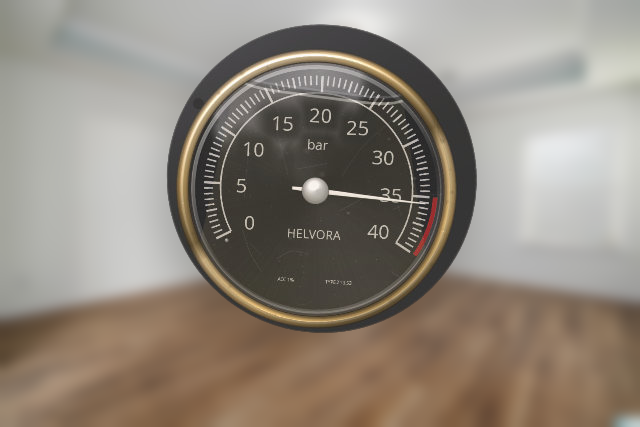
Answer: bar 35.5
